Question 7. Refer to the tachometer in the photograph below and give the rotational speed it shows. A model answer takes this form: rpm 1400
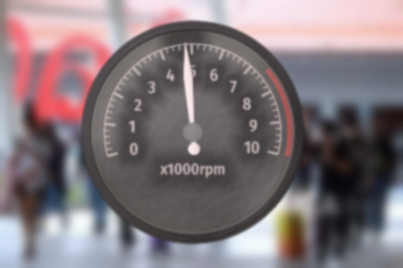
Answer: rpm 4800
